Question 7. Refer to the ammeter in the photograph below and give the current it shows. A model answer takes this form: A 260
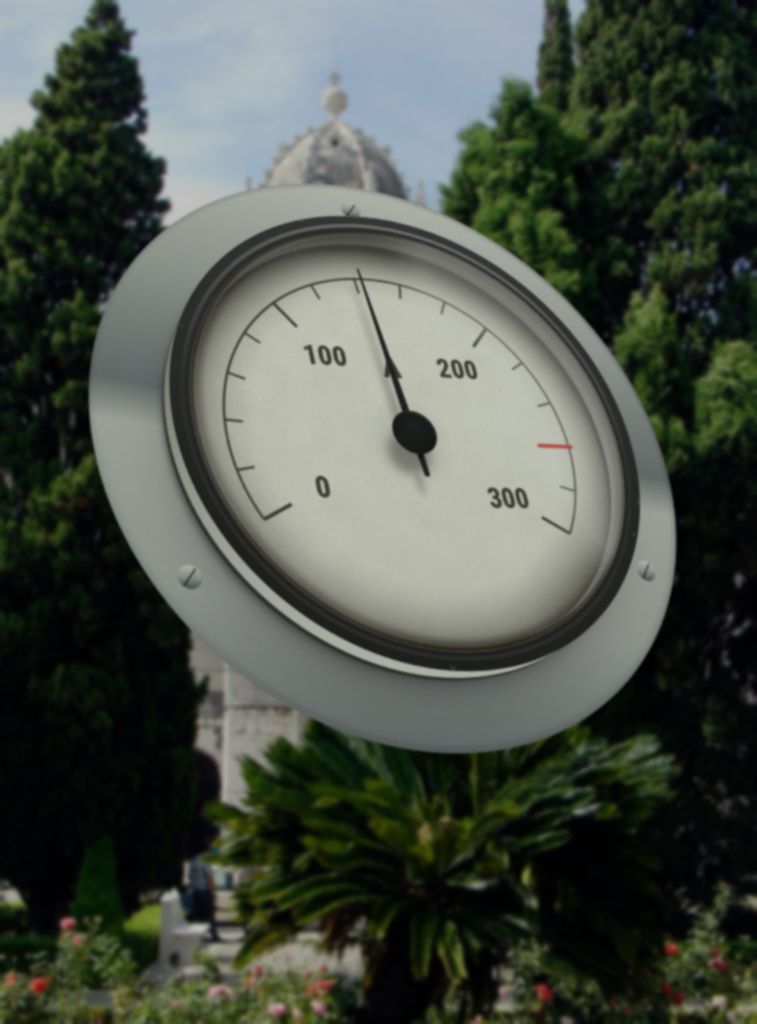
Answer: A 140
